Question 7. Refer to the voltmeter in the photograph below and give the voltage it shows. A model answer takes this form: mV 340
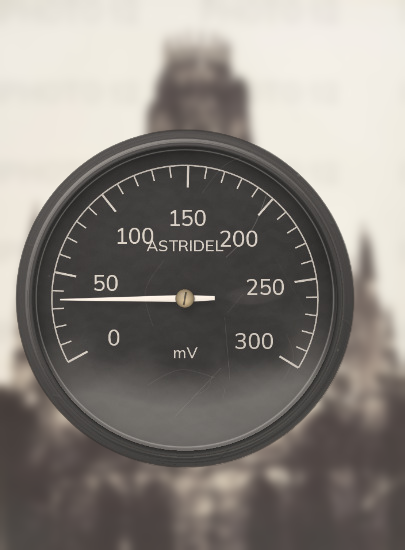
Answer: mV 35
